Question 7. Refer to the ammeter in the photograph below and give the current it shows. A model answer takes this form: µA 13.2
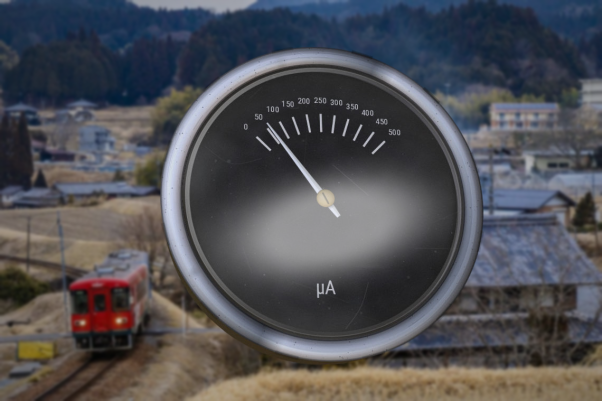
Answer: µA 50
